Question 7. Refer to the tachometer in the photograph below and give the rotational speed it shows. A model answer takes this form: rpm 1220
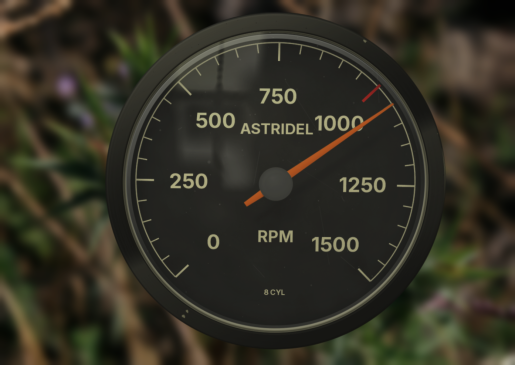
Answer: rpm 1050
